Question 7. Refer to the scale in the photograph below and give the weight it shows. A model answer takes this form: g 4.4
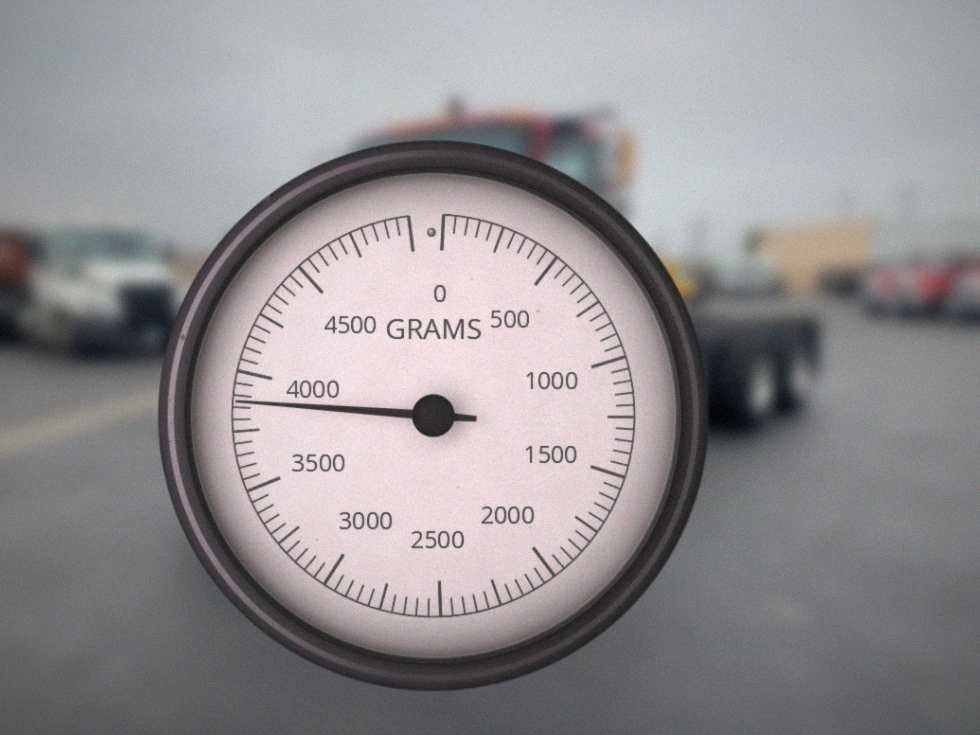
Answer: g 3875
